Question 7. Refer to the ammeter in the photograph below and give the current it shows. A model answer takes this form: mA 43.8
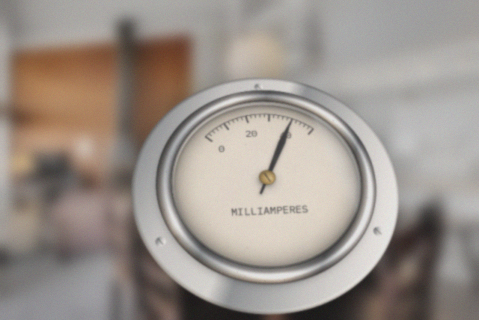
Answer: mA 40
